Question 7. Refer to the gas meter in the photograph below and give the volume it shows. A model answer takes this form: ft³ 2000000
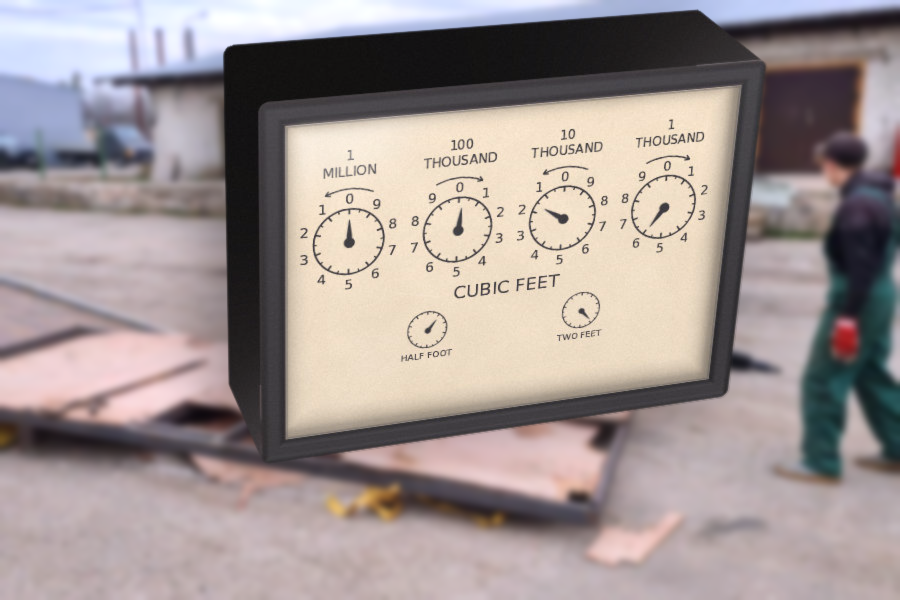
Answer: ft³ 1600
